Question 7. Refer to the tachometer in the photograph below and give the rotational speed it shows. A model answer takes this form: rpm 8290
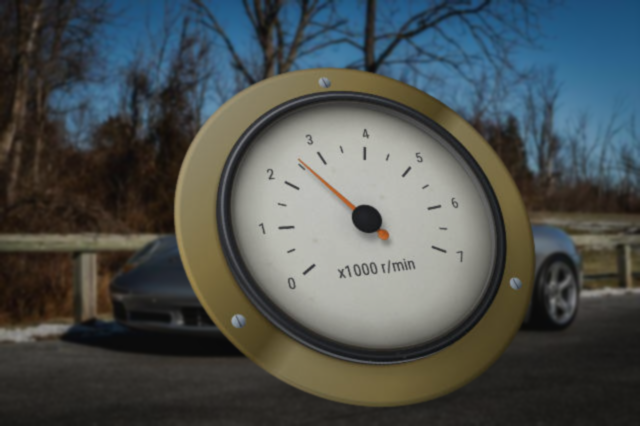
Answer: rpm 2500
